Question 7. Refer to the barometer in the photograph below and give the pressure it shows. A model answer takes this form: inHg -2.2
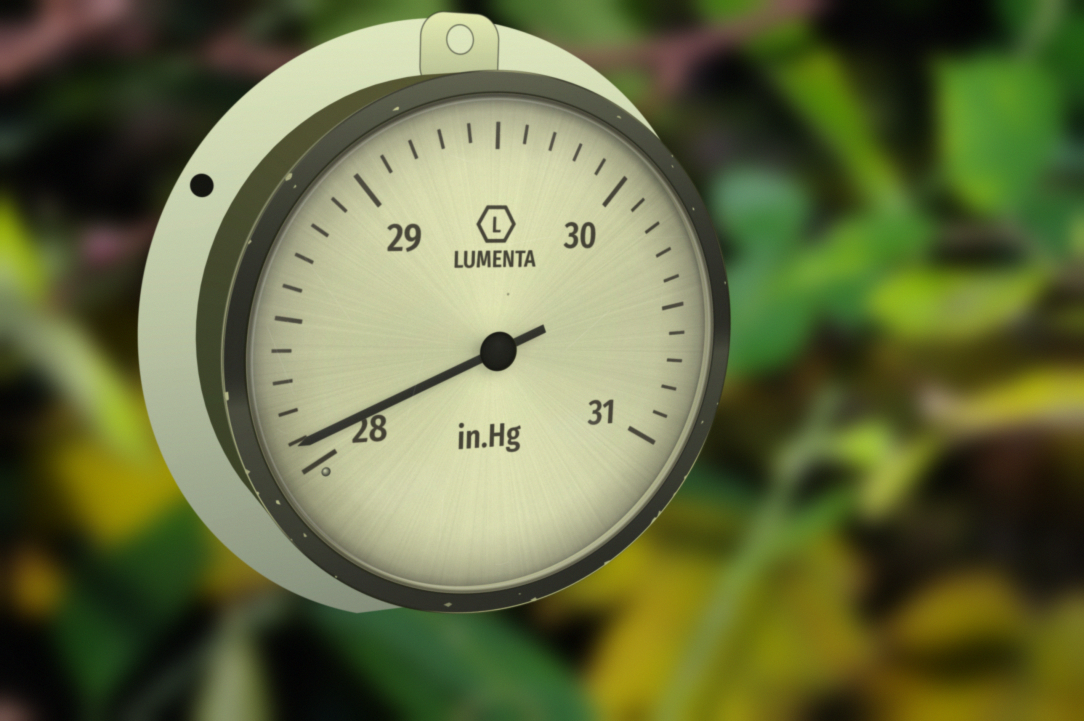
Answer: inHg 28.1
